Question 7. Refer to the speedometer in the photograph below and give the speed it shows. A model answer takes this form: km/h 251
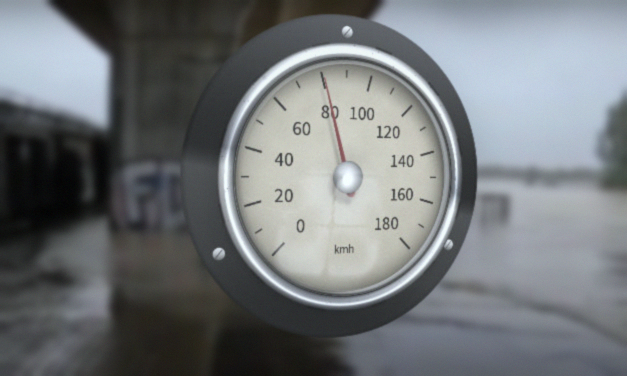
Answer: km/h 80
